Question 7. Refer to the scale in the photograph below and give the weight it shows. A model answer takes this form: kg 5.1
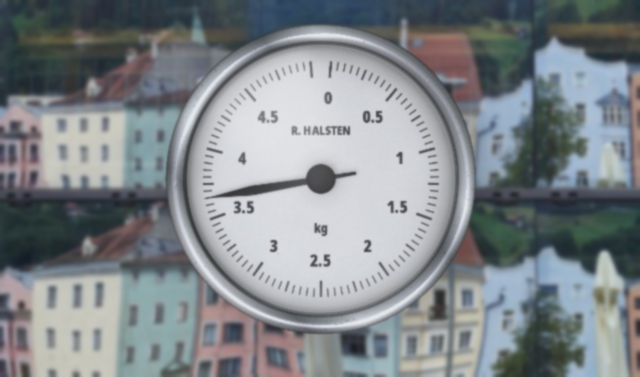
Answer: kg 3.65
